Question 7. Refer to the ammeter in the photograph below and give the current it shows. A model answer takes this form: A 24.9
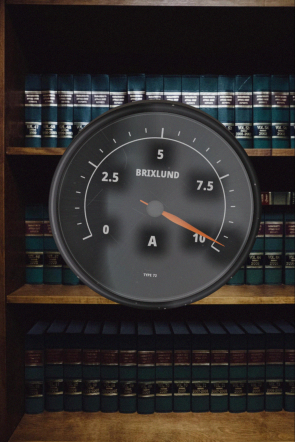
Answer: A 9.75
